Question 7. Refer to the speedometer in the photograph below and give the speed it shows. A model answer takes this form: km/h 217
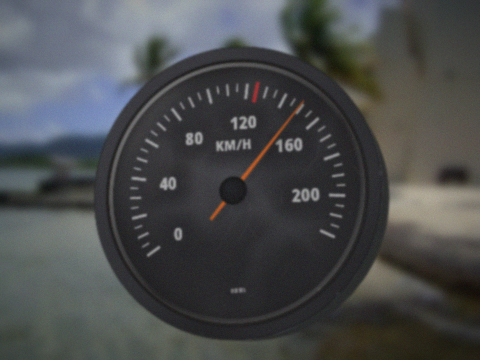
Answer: km/h 150
